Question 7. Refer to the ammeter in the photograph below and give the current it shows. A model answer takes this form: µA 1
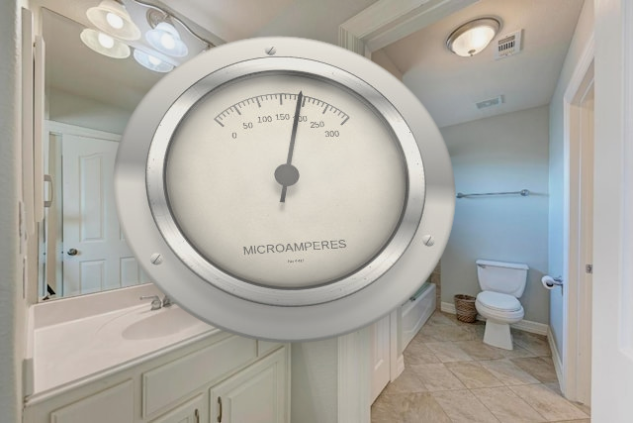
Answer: µA 190
